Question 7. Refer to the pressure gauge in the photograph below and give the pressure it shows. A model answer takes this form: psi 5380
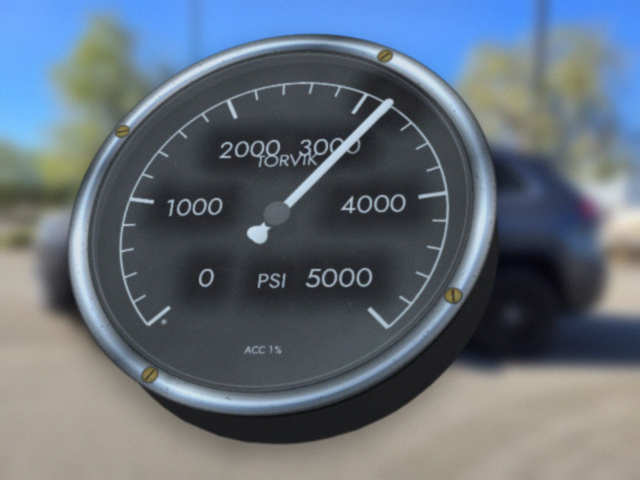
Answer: psi 3200
